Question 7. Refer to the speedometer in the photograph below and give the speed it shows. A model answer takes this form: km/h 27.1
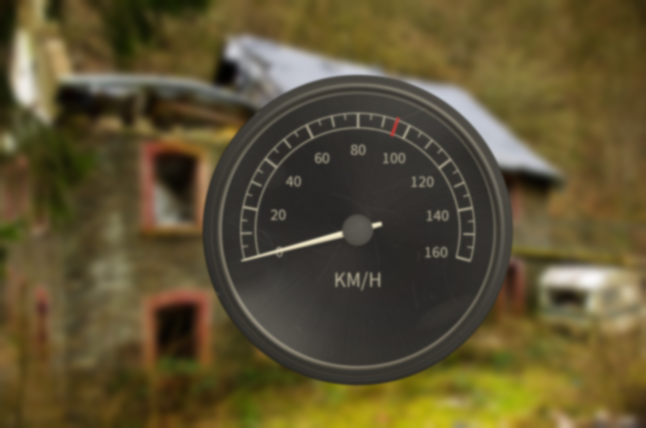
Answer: km/h 0
